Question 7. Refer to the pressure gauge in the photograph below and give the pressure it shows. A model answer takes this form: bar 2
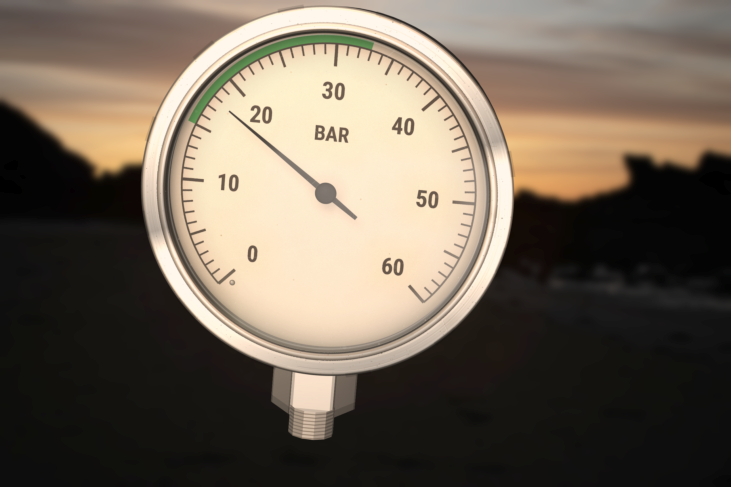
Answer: bar 18
